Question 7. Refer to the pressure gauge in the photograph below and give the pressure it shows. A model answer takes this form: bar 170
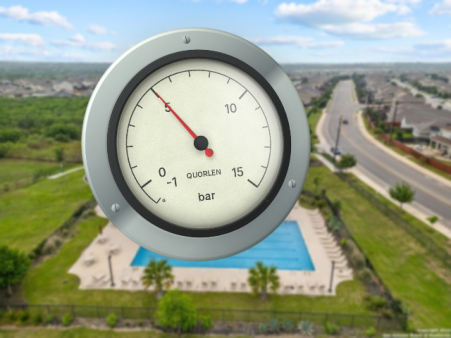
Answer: bar 5
